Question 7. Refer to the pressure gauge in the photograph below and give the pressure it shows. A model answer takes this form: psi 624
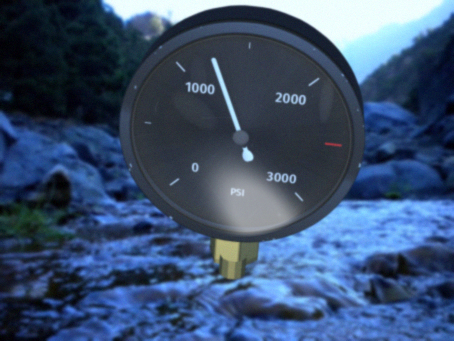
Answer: psi 1250
